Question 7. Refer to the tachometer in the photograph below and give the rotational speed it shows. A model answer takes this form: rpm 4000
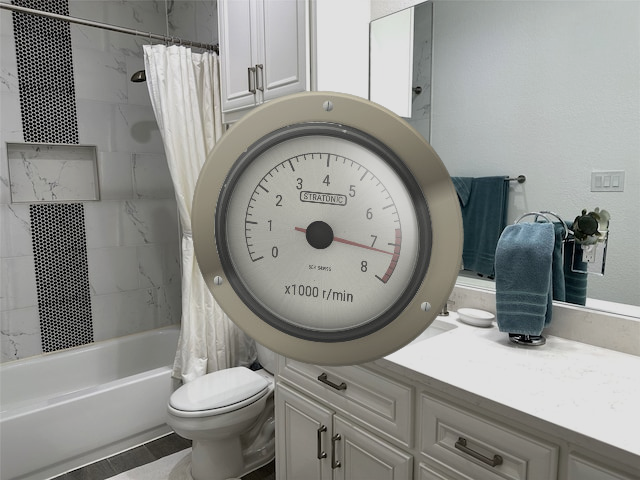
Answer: rpm 7200
